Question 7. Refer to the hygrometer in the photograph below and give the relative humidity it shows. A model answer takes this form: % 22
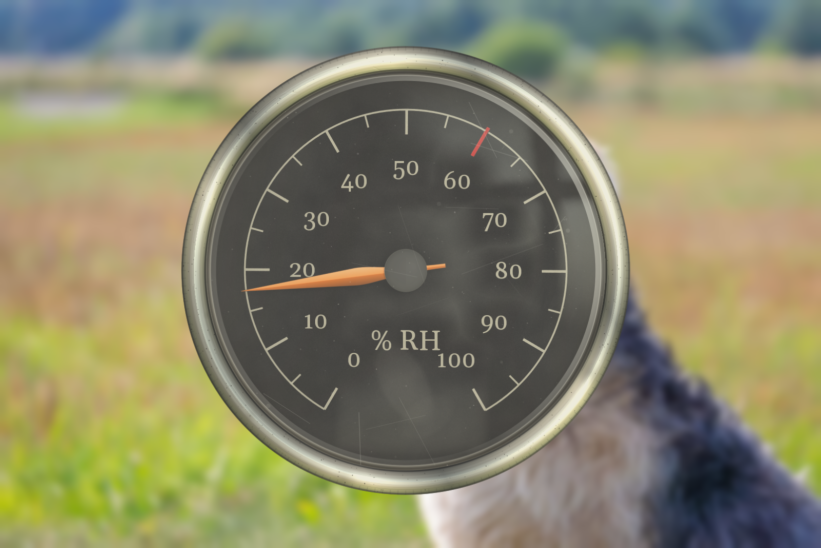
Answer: % 17.5
